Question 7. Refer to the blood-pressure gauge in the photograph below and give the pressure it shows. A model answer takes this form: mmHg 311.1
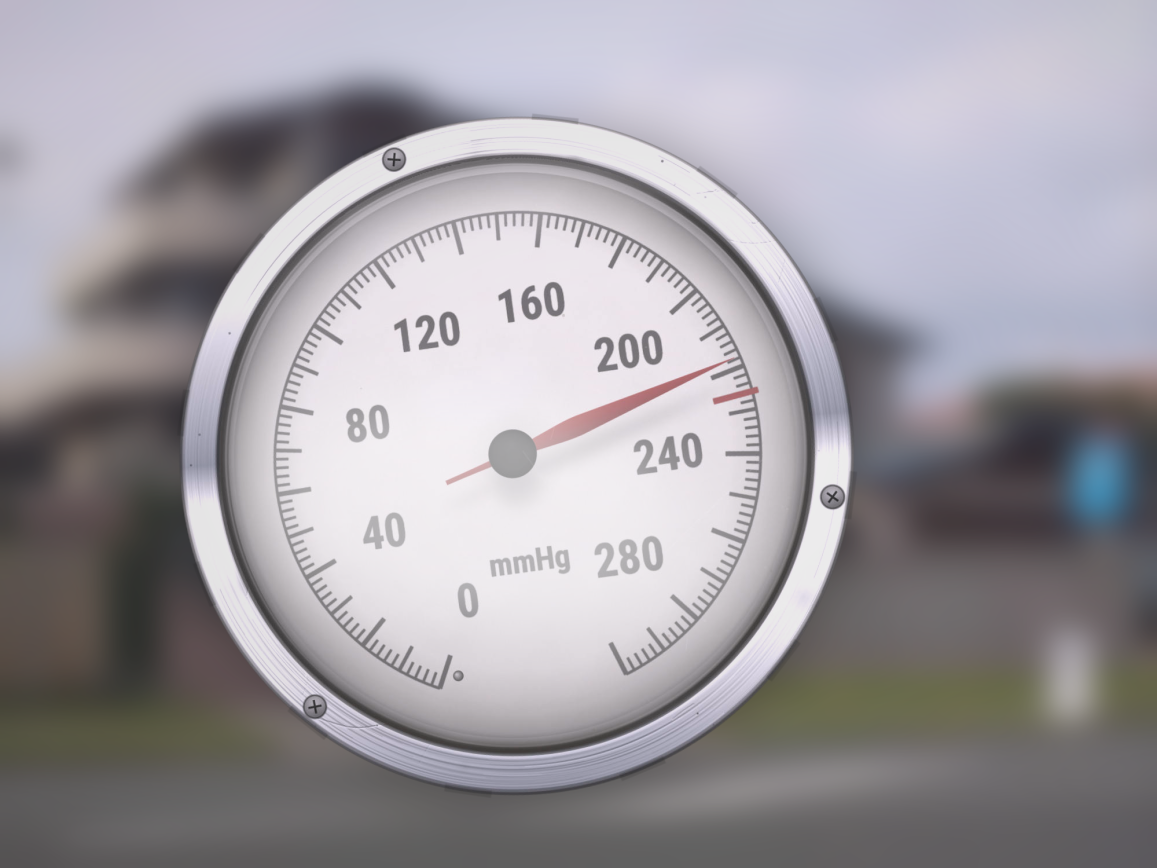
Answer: mmHg 218
